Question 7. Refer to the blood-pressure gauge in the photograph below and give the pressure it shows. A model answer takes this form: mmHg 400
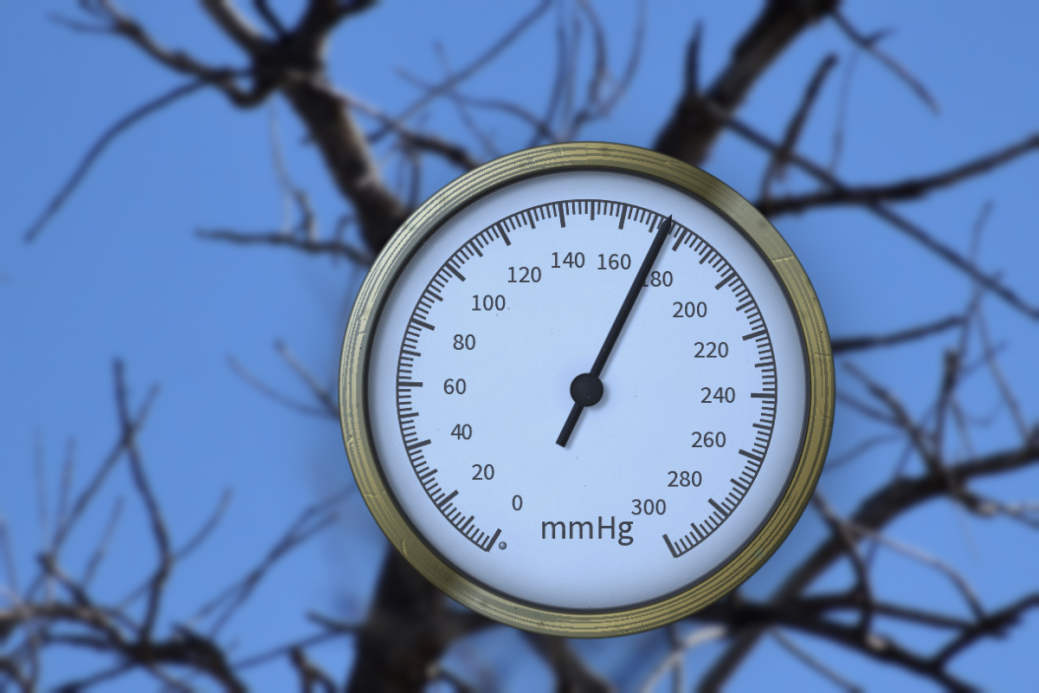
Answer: mmHg 174
